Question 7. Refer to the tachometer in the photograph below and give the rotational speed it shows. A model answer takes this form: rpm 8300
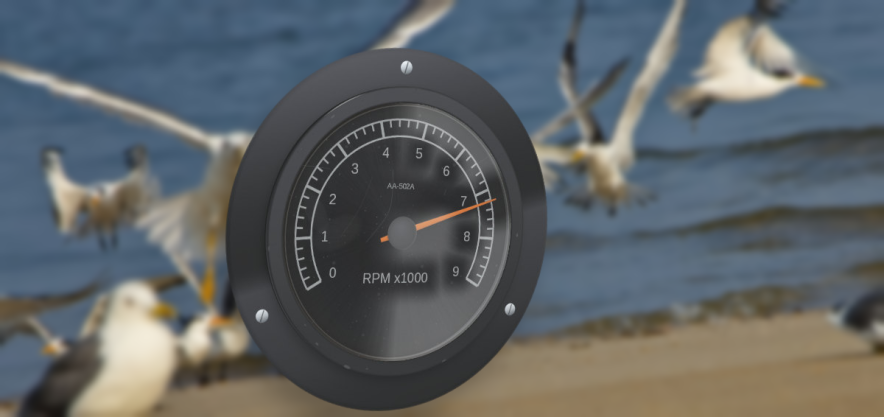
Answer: rpm 7200
